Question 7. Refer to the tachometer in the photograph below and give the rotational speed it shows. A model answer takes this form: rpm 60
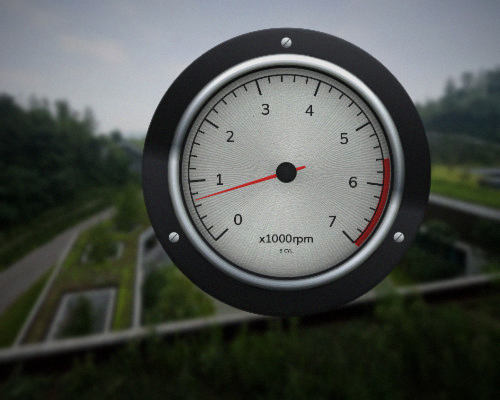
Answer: rpm 700
